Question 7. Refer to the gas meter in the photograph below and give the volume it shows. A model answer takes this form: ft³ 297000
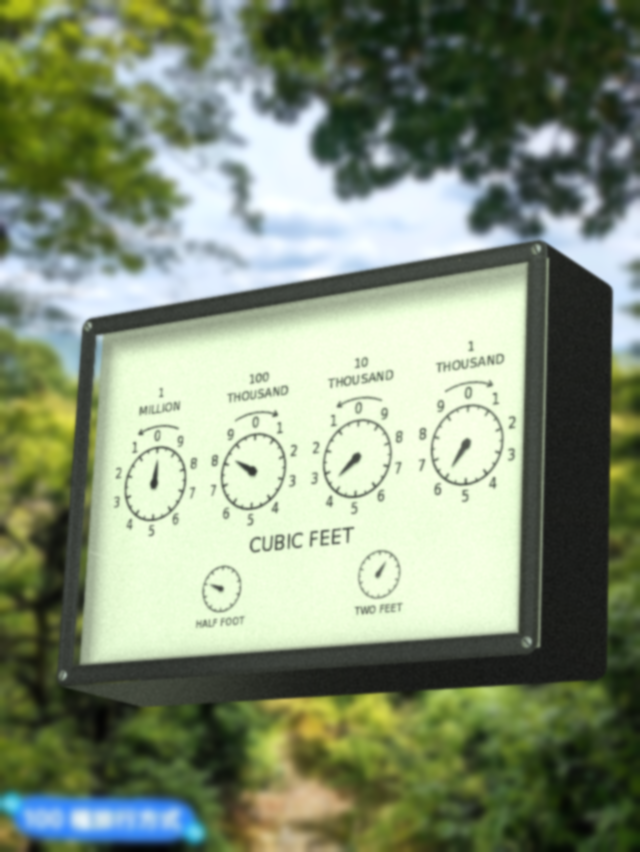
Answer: ft³ 983600
